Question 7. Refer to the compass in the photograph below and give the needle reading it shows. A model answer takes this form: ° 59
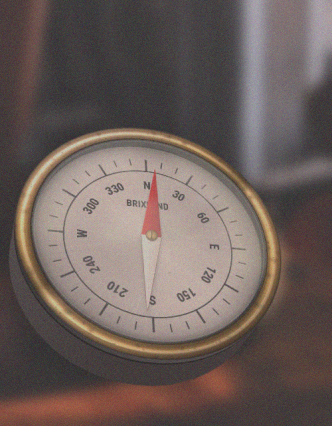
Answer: ° 5
